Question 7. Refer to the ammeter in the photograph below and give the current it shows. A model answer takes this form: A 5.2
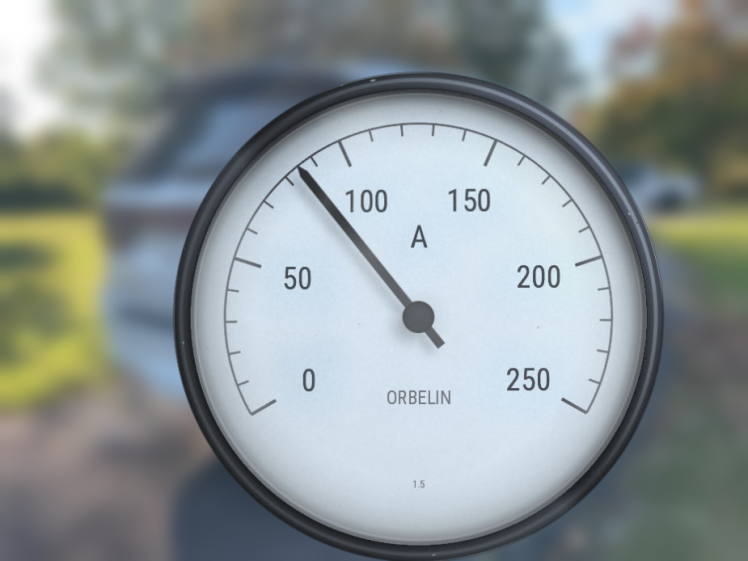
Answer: A 85
